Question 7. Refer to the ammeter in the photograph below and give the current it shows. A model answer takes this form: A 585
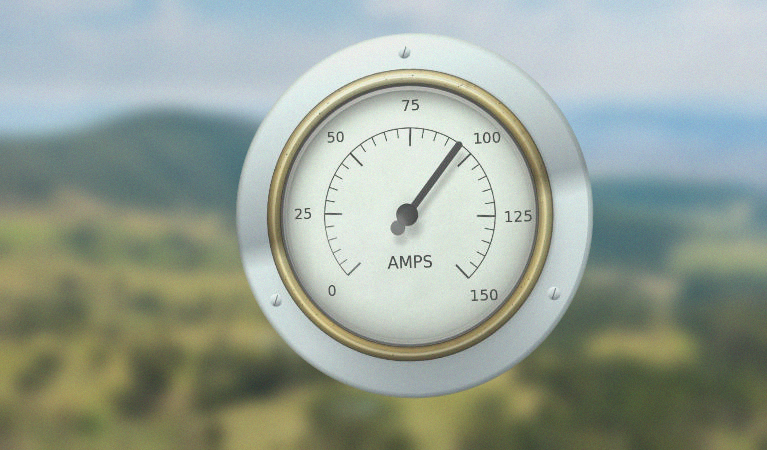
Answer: A 95
